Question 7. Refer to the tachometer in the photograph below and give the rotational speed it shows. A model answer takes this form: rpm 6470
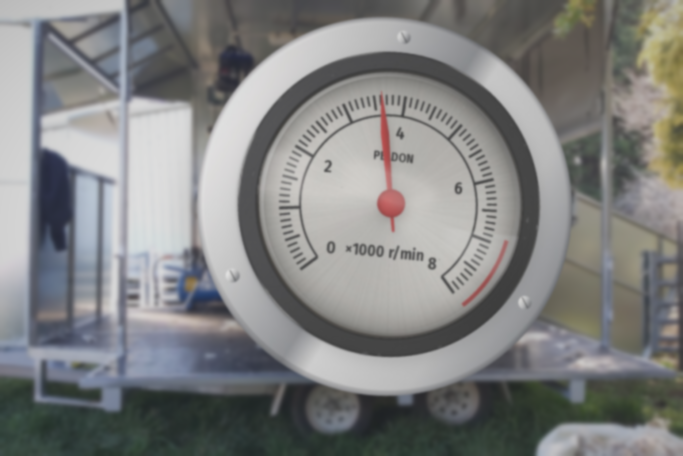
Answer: rpm 3600
